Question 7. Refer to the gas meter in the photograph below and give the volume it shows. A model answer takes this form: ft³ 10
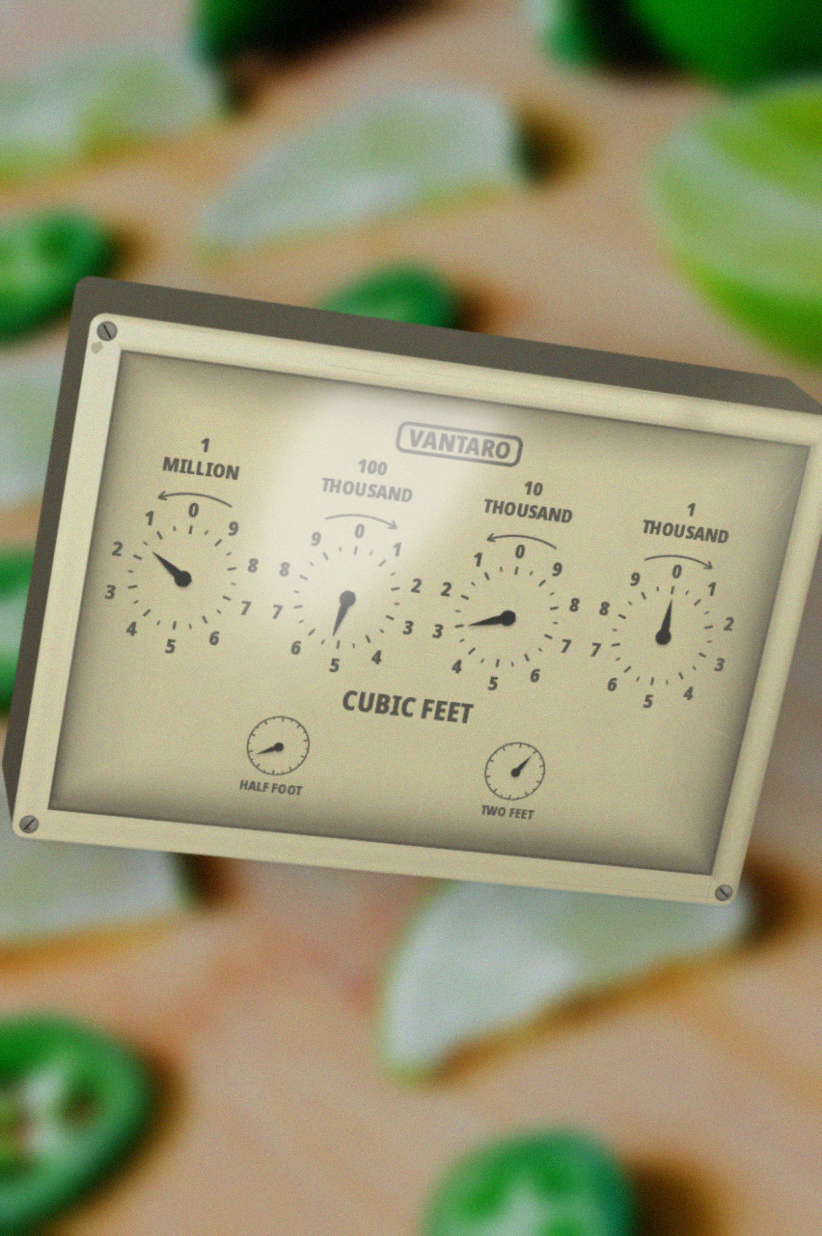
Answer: ft³ 153000
